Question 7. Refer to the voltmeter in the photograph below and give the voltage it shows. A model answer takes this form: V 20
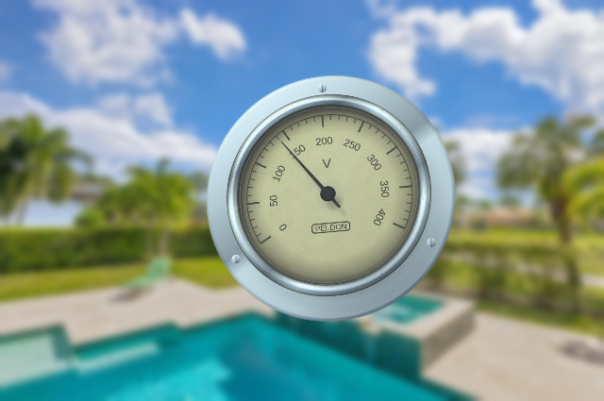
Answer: V 140
